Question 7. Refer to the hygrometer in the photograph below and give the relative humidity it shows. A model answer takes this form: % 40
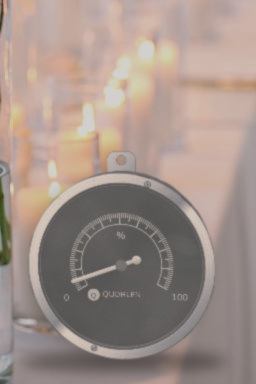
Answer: % 5
